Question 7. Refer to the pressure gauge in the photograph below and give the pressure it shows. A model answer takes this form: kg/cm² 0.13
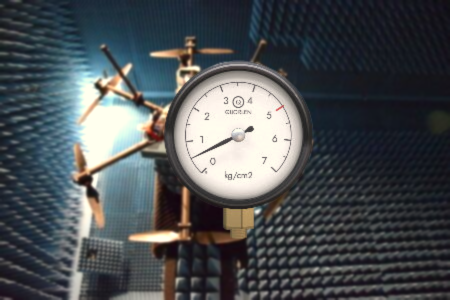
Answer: kg/cm² 0.5
